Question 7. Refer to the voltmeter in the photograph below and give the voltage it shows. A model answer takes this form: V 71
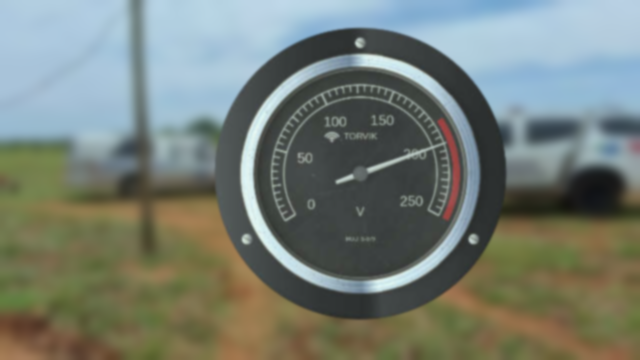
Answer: V 200
